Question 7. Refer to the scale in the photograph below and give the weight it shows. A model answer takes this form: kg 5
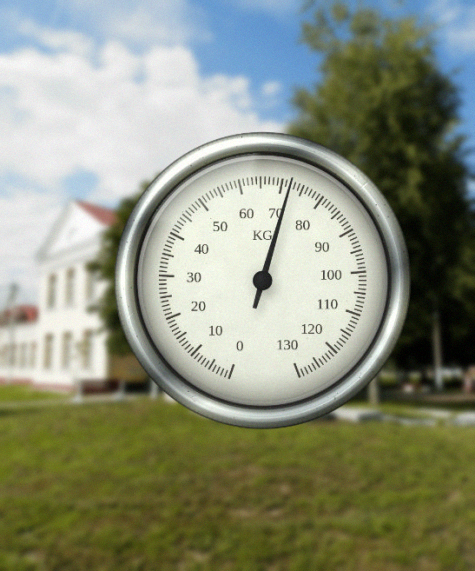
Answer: kg 72
